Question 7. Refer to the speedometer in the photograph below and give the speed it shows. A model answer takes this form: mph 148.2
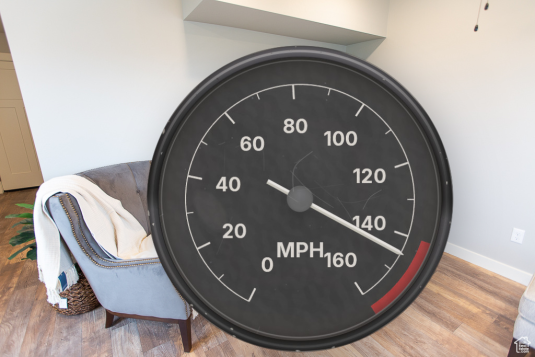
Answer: mph 145
